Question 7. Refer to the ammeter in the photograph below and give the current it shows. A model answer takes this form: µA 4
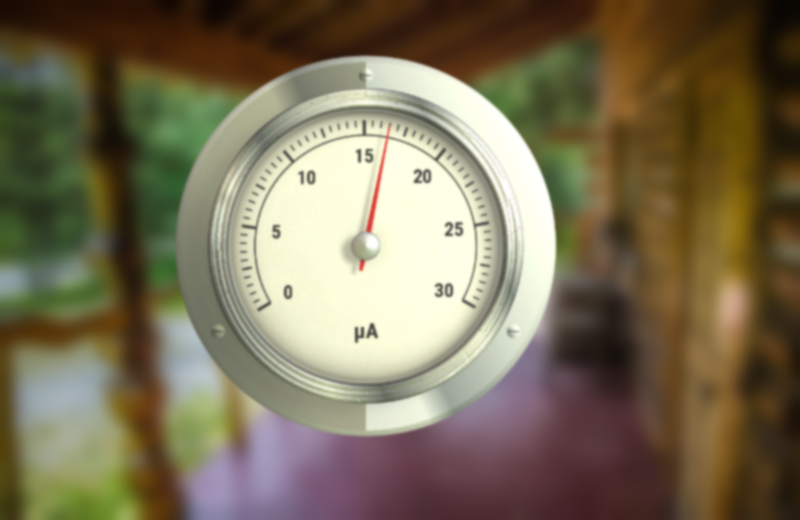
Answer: µA 16.5
